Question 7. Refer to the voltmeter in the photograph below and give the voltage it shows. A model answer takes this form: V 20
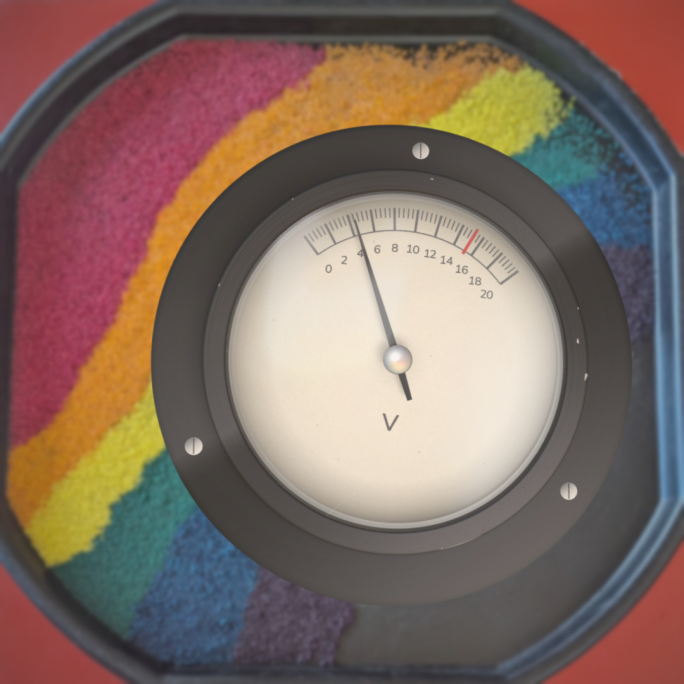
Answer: V 4.4
